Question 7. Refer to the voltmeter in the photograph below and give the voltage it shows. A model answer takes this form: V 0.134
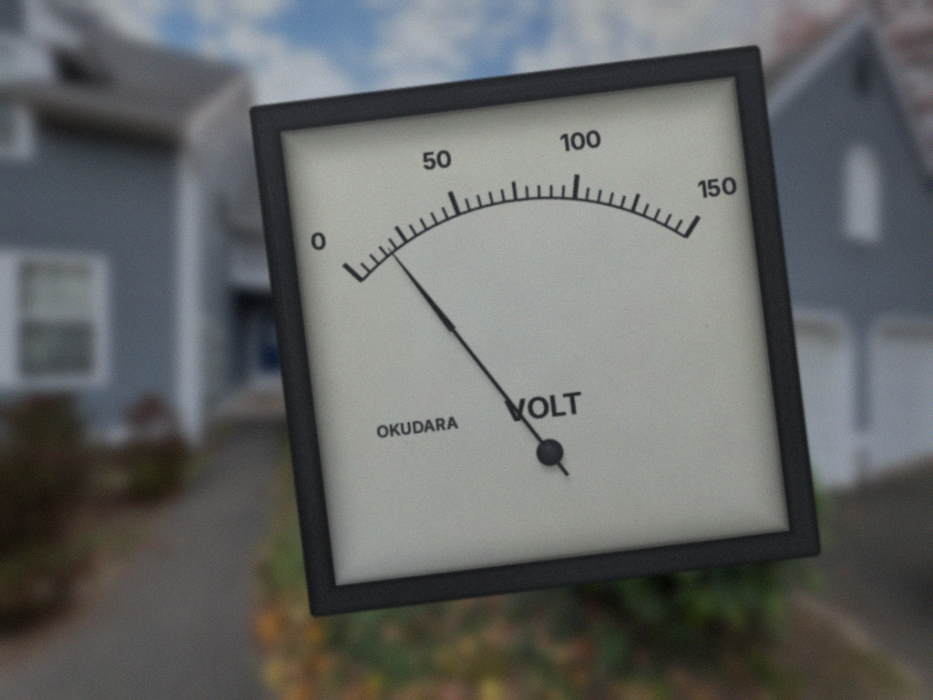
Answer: V 17.5
